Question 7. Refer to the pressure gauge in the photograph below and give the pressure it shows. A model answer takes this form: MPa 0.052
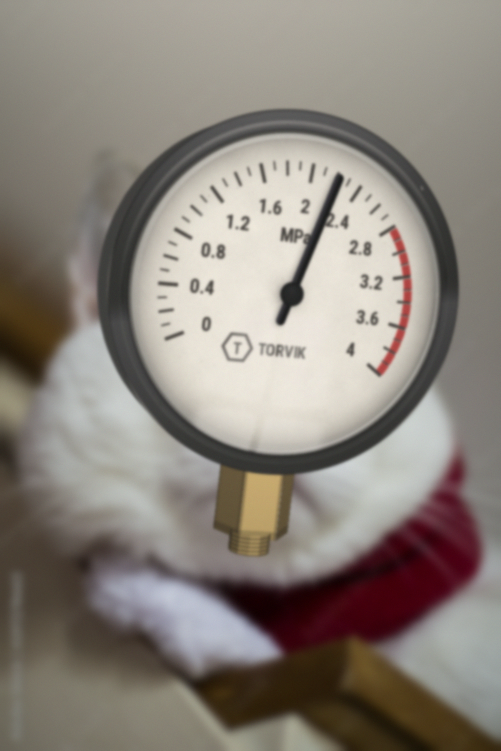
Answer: MPa 2.2
